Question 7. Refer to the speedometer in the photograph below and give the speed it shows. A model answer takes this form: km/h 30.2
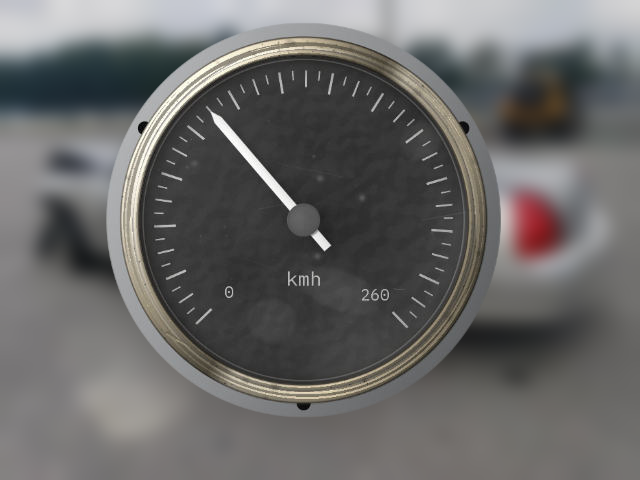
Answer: km/h 90
